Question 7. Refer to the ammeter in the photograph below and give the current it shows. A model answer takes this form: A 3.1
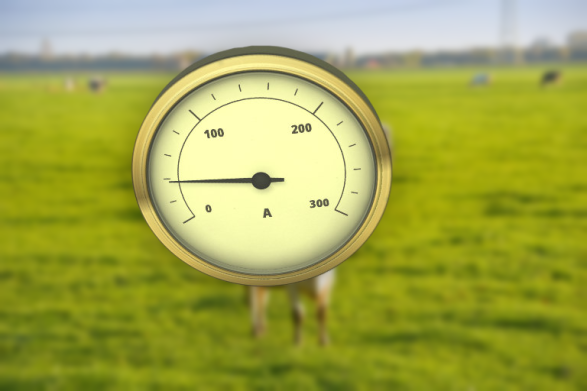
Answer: A 40
